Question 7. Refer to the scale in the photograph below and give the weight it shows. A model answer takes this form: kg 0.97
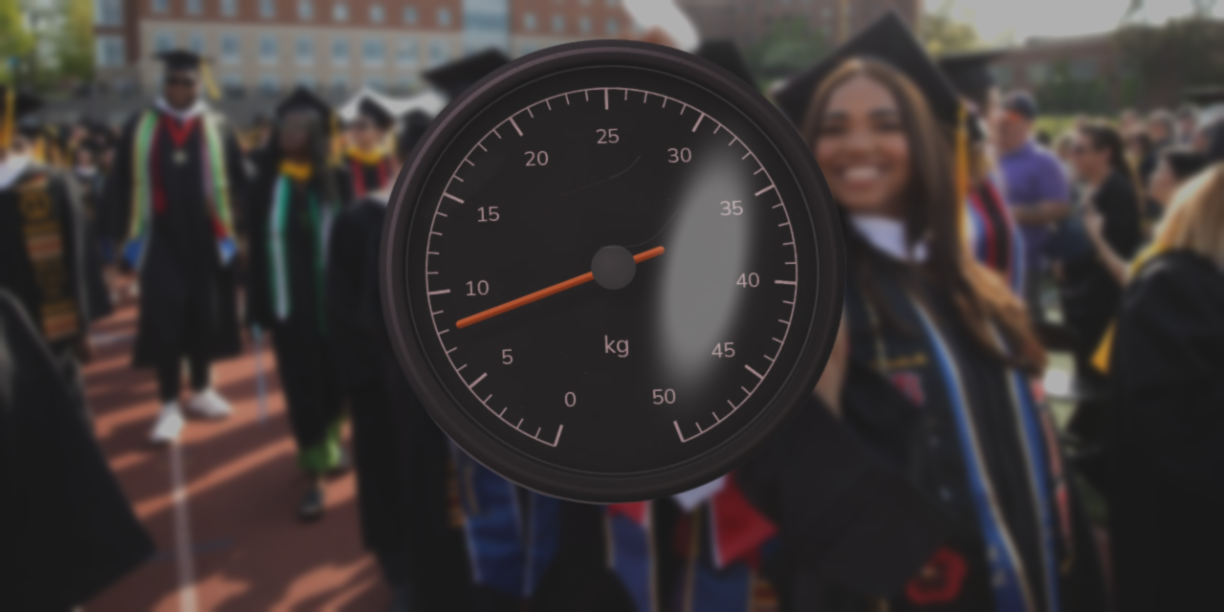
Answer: kg 8
